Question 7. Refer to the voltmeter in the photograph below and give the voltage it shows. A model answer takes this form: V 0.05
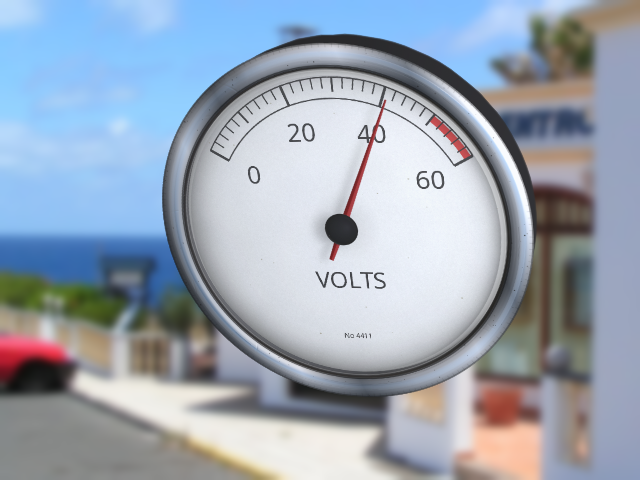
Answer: V 41
